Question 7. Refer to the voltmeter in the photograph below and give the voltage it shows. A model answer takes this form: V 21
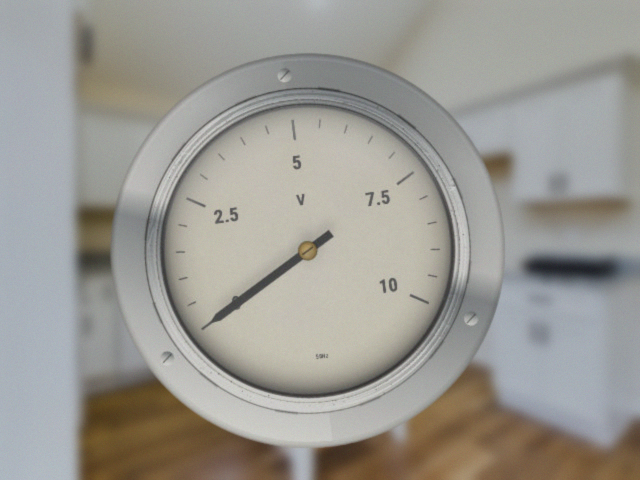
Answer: V 0
